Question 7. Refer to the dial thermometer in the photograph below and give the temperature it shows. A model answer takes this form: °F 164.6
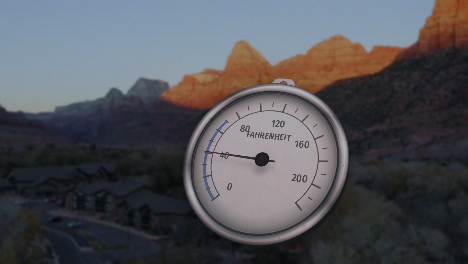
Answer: °F 40
